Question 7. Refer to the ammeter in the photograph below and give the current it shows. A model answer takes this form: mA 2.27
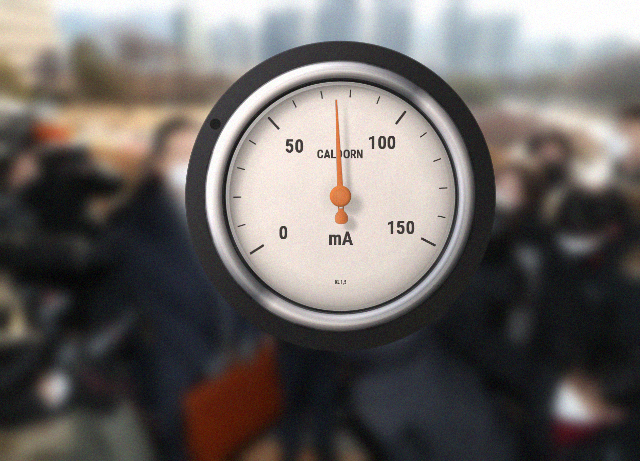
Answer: mA 75
